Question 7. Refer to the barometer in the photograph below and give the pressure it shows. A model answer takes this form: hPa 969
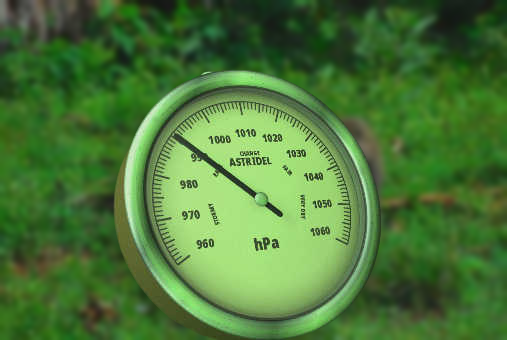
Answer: hPa 990
